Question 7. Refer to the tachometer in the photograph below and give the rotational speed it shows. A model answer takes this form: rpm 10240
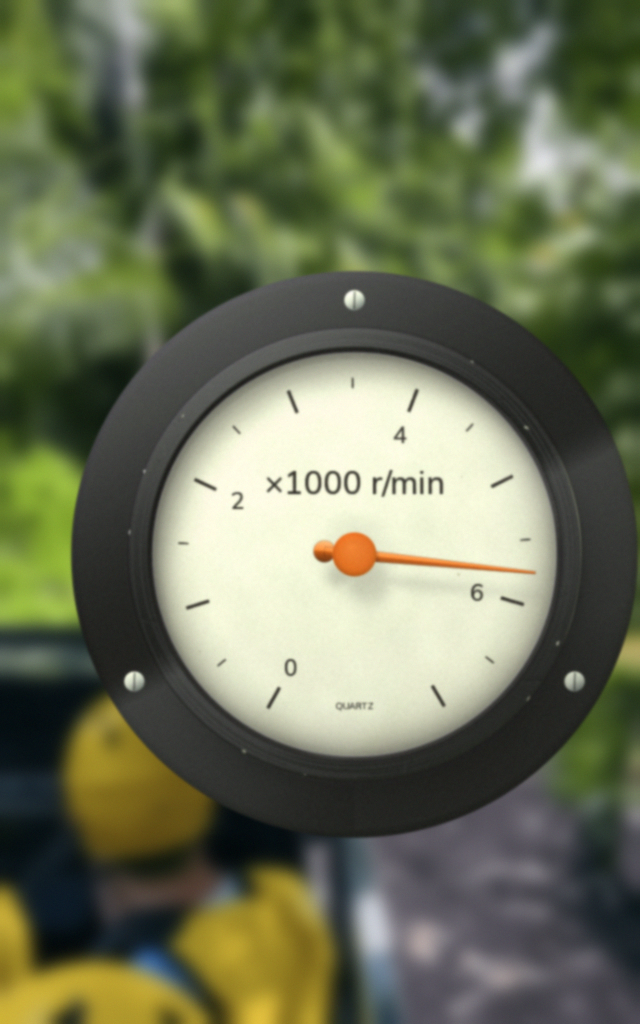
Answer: rpm 5750
